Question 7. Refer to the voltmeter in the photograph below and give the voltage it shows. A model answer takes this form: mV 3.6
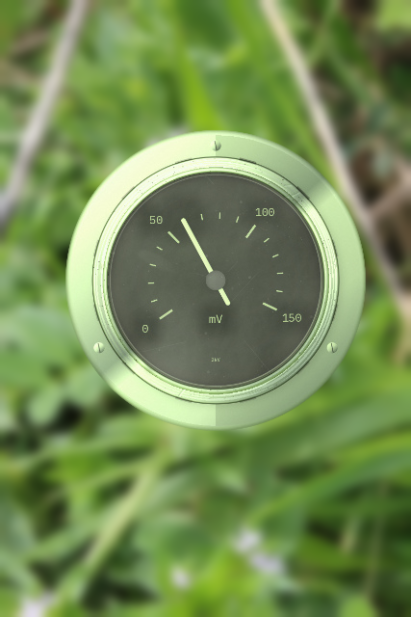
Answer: mV 60
